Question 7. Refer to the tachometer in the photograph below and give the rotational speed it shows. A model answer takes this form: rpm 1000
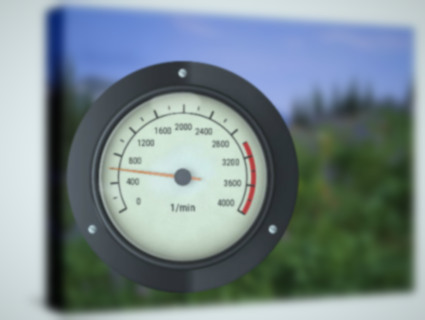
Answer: rpm 600
